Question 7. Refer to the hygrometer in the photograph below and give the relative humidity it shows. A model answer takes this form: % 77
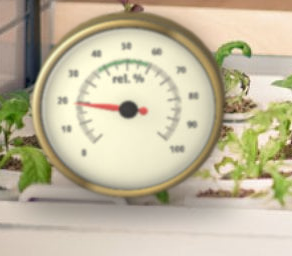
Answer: % 20
